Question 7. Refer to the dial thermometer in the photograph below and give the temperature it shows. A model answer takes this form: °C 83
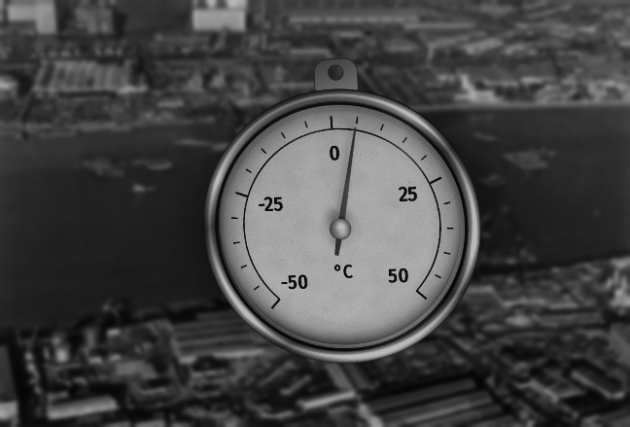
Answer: °C 5
